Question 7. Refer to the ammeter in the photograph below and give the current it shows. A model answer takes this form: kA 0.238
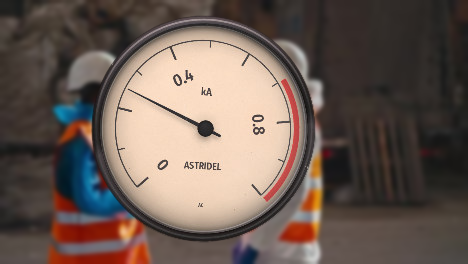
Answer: kA 0.25
